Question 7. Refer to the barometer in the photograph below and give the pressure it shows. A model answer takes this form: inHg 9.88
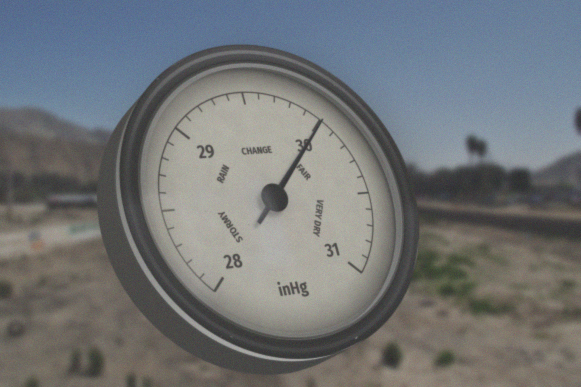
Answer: inHg 30
